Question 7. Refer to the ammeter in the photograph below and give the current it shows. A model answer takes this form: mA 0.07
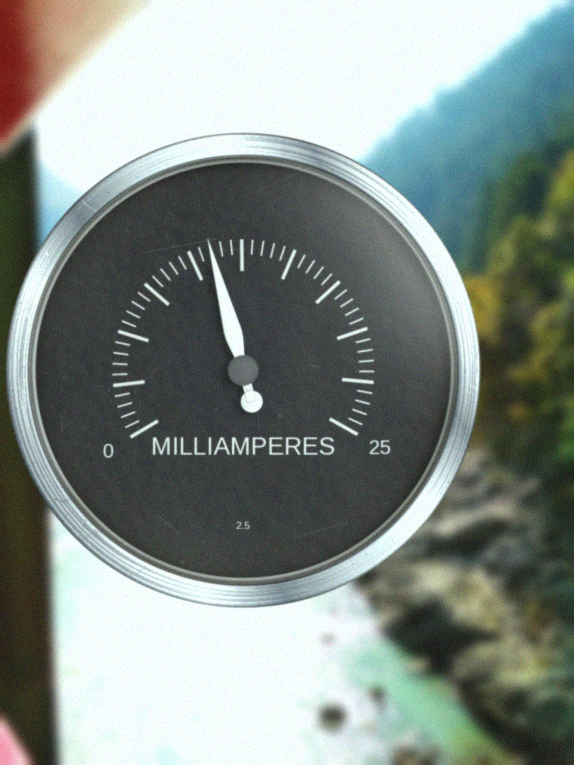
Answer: mA 11
